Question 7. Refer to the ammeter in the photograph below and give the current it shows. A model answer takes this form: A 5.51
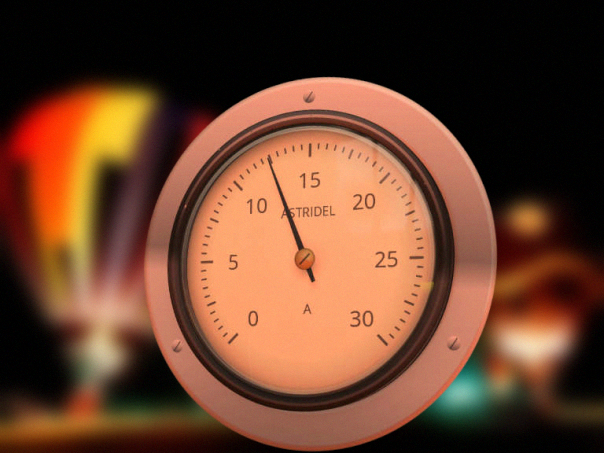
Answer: A 12.5
